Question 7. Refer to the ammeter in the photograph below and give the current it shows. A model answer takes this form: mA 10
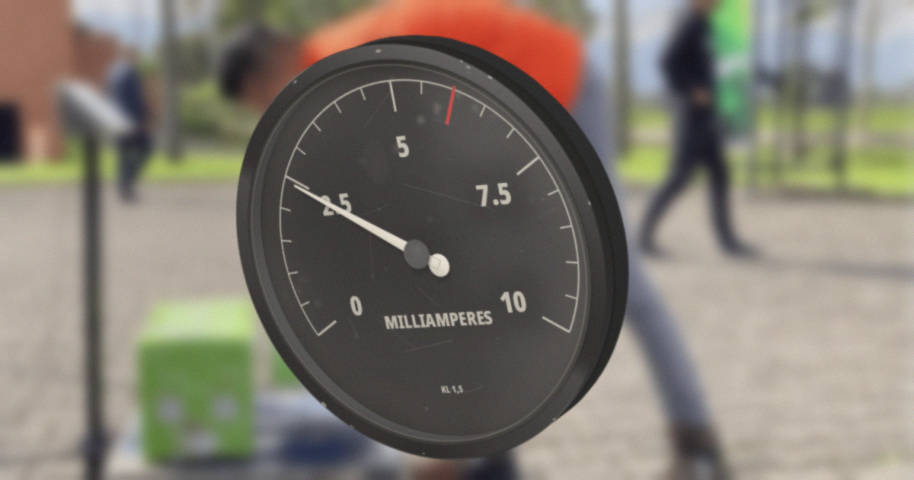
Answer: mA 2.5
